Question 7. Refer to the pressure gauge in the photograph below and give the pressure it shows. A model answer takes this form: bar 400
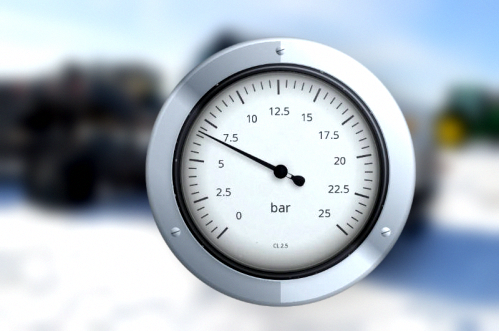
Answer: bar 6.75
